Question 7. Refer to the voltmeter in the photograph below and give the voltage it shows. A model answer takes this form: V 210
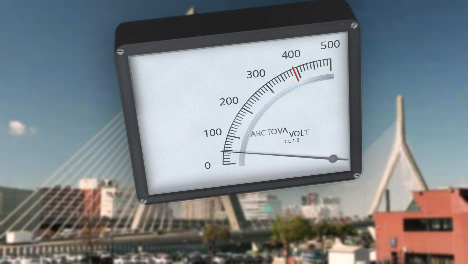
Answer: V 50
